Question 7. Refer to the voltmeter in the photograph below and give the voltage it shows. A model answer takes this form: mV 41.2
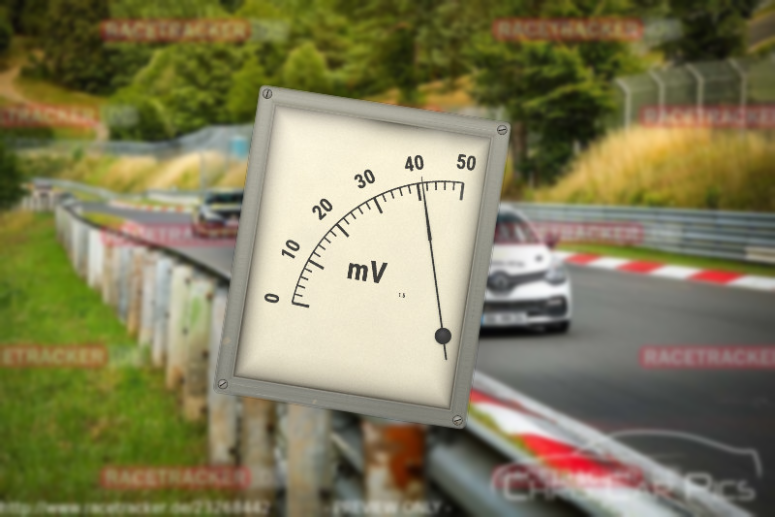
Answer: mV 41
